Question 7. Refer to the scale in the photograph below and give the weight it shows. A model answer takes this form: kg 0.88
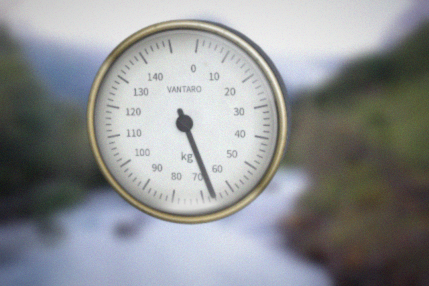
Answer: kg 66
